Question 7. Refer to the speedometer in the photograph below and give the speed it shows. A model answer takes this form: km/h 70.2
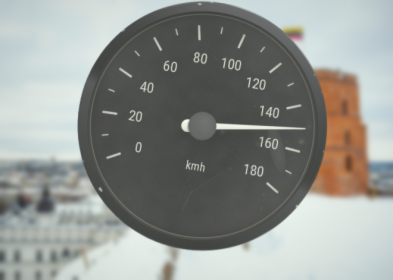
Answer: km/h 150
